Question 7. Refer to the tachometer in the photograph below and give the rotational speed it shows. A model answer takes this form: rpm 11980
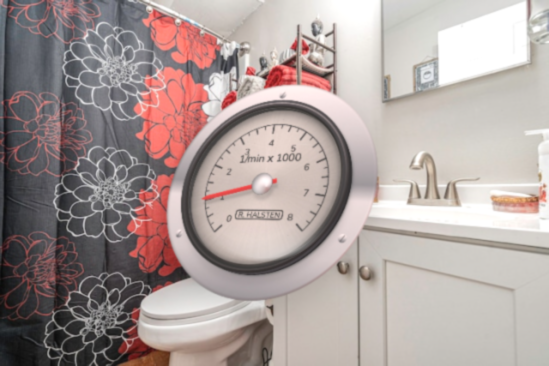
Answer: rpm 1000
